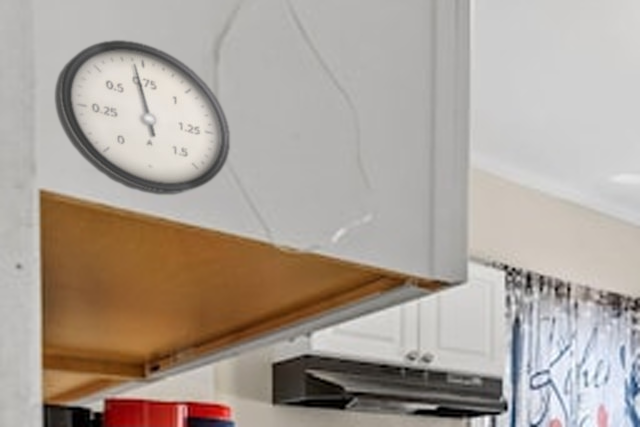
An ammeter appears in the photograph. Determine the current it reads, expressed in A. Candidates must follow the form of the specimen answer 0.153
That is 0.7
